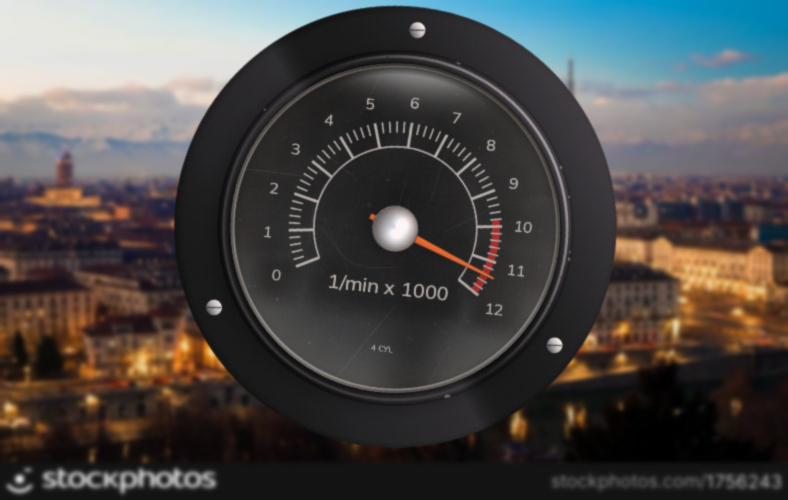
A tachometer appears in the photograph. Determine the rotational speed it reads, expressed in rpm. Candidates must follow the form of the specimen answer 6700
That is 11400
